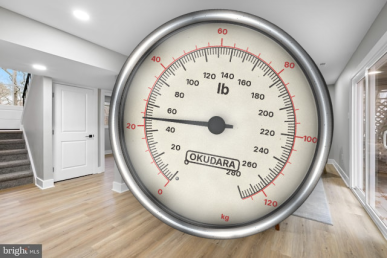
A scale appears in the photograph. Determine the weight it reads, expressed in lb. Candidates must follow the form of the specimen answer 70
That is 50
